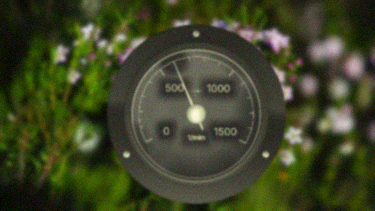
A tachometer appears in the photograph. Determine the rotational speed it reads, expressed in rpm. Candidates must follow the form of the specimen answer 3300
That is 600
